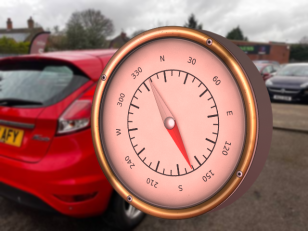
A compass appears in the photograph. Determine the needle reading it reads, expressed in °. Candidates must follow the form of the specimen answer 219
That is 160
